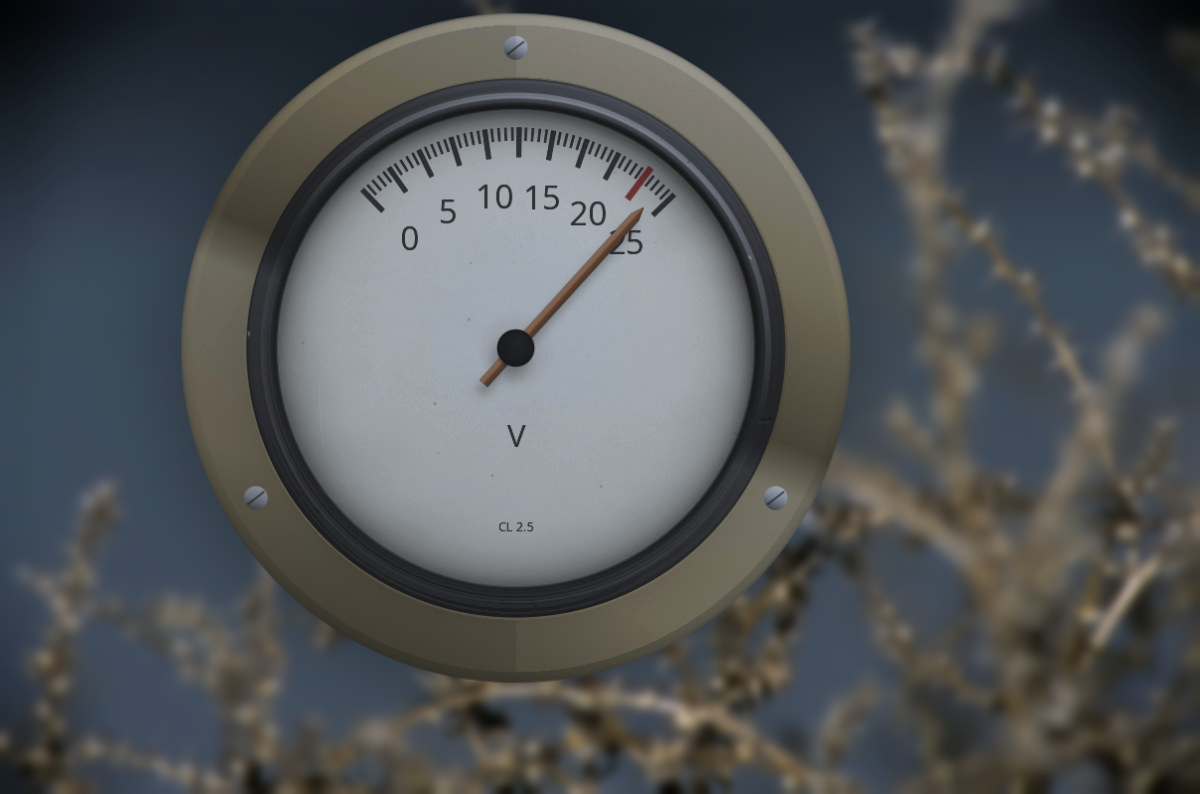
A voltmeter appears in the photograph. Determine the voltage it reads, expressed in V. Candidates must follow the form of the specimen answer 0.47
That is 24
